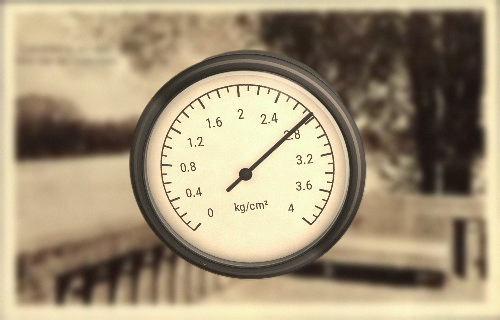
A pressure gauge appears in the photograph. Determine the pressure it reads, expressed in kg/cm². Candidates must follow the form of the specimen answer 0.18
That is 2.75
